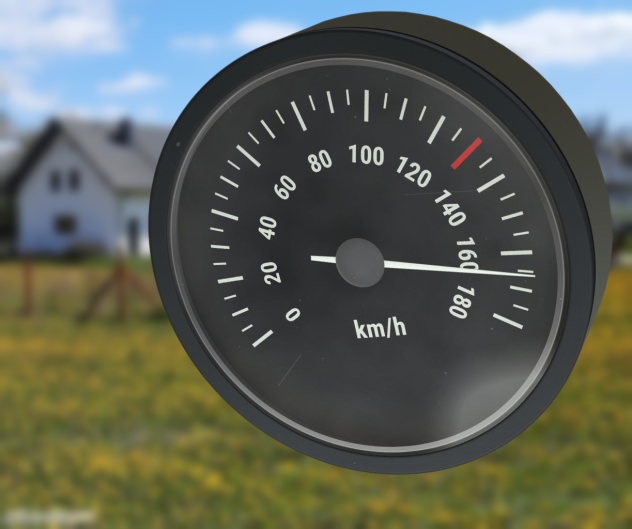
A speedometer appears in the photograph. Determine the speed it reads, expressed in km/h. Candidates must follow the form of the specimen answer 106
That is 165
